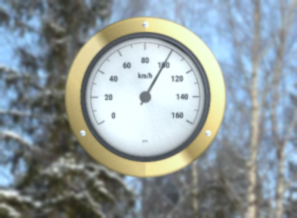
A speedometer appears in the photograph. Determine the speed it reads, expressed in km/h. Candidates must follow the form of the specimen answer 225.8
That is 100
